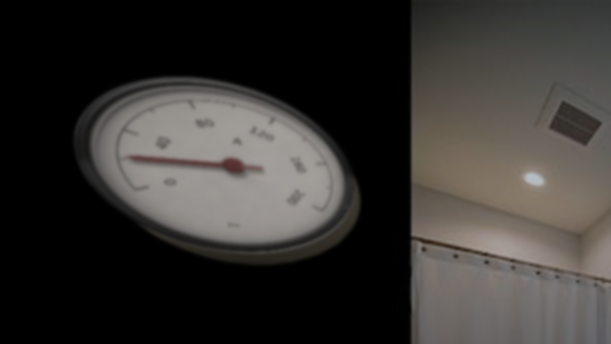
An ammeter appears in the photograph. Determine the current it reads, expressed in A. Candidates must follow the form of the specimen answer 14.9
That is 20
